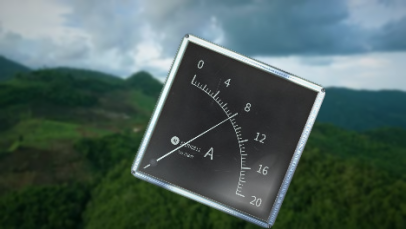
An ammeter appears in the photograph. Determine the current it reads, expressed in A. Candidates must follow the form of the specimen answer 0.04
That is 8
